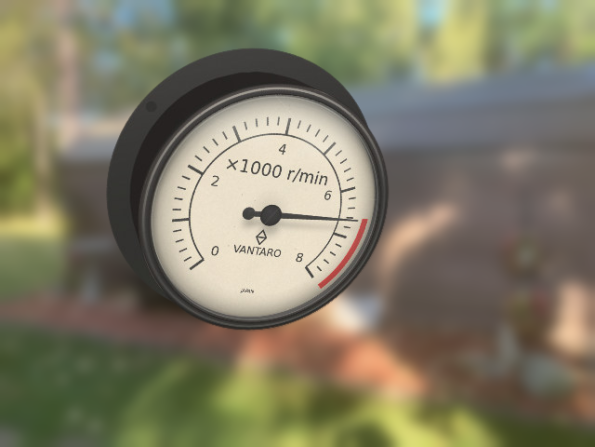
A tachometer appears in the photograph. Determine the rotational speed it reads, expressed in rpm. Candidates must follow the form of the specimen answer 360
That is 6600
